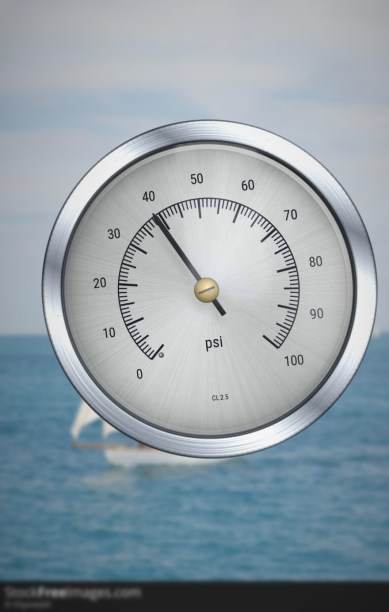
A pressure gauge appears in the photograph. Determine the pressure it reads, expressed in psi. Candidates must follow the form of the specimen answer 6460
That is 39
